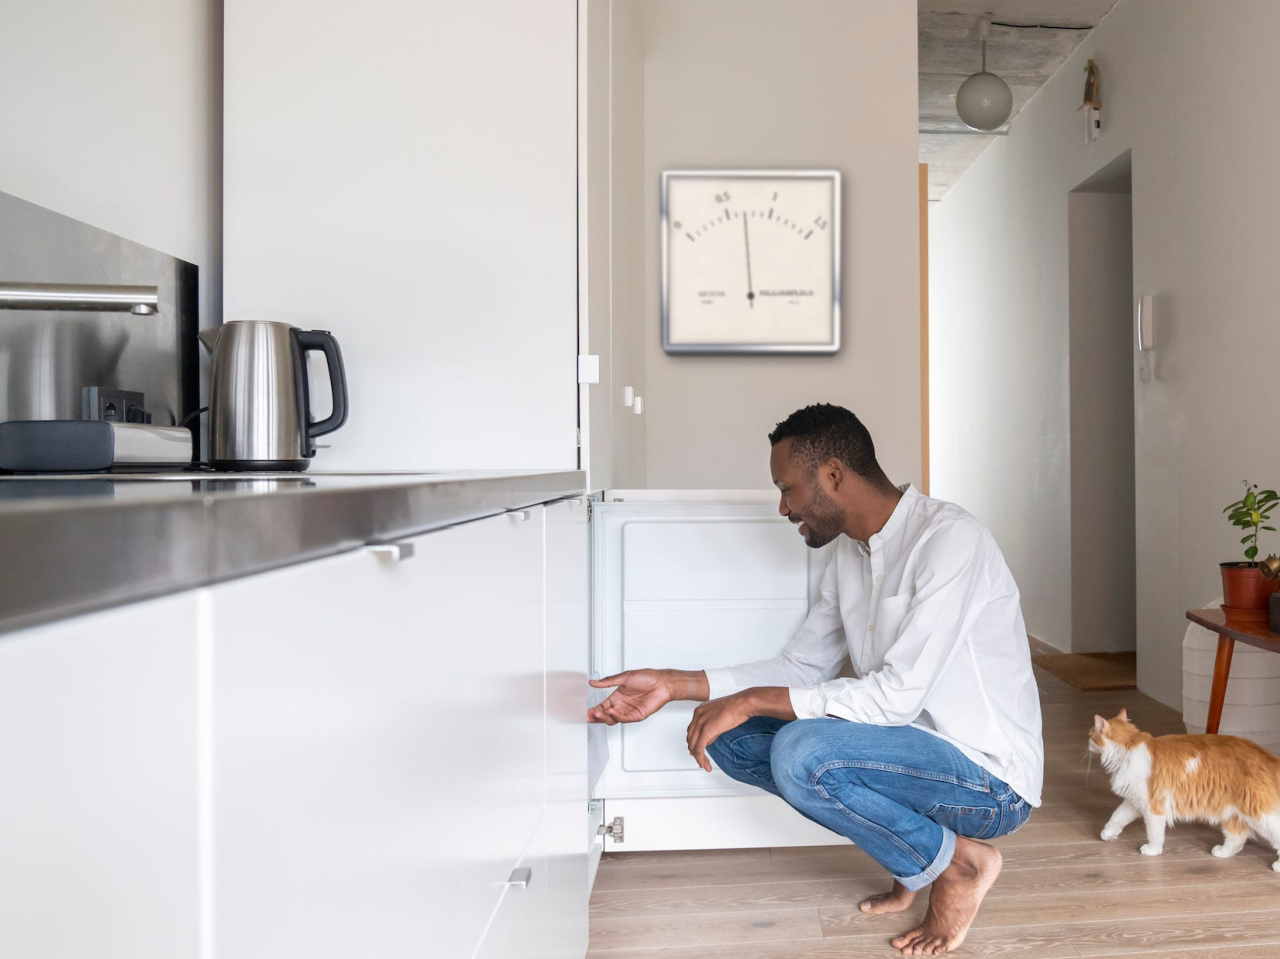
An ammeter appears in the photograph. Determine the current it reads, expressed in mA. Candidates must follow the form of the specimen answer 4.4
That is 0.7
